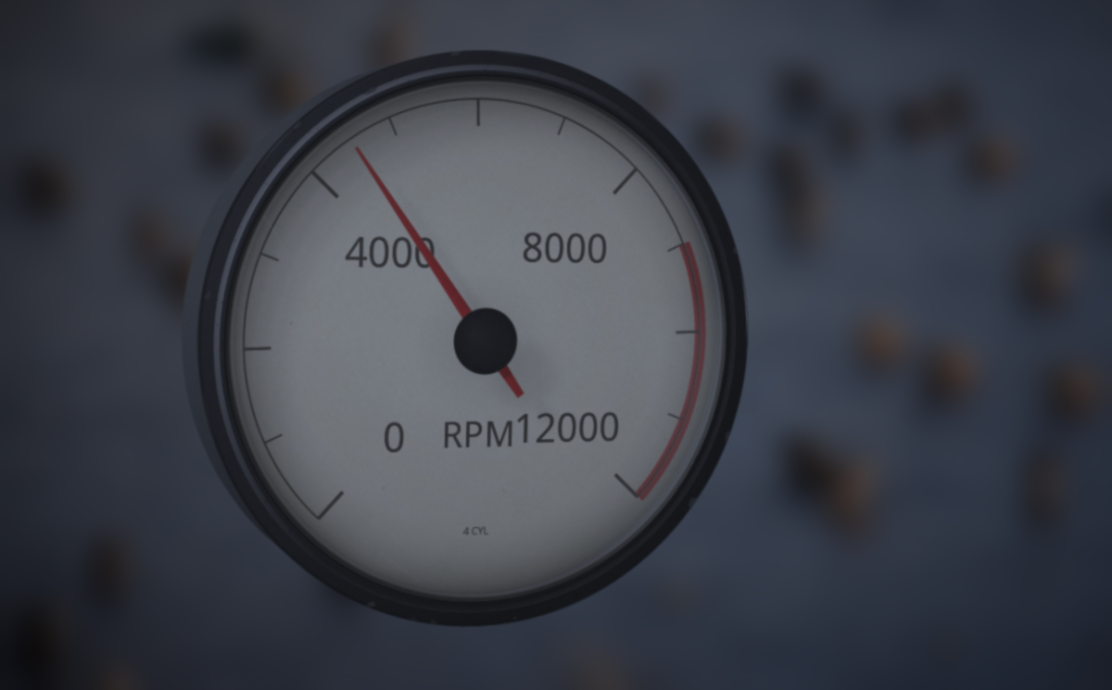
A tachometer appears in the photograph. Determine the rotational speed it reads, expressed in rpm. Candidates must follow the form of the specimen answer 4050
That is 4500
